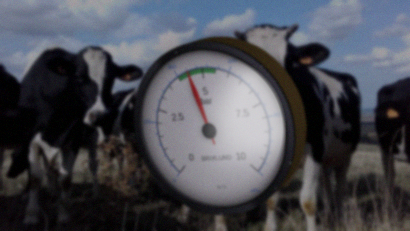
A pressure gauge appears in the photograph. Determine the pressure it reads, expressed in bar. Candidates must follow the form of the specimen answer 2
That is 4.5
